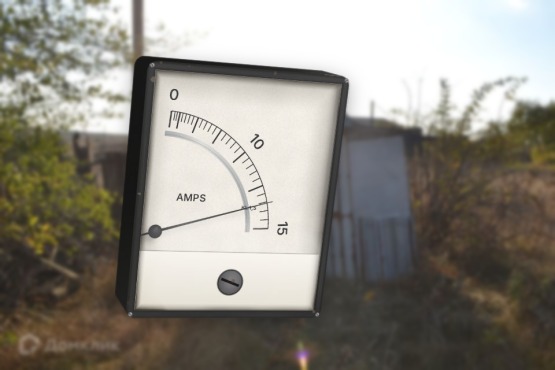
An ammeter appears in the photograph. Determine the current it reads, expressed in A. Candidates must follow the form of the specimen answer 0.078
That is 13.5
